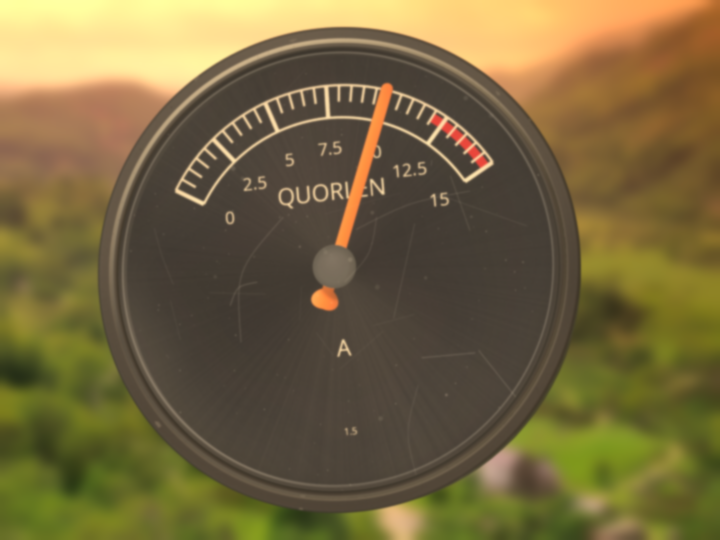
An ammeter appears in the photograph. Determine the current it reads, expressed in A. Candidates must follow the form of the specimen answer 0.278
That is 10
